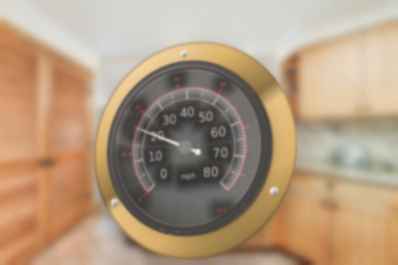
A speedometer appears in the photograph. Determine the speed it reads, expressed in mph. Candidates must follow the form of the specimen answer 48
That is 20
